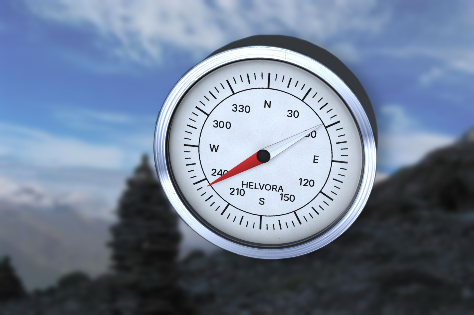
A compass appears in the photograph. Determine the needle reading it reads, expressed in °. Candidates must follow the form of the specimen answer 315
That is 235
